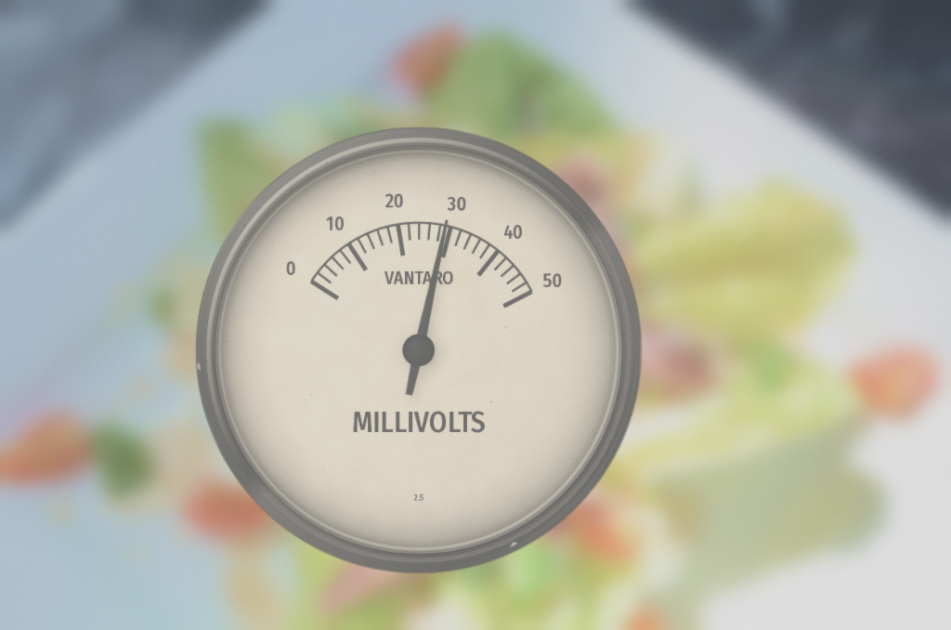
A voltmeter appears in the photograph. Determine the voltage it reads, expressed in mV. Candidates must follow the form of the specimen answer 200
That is 29
